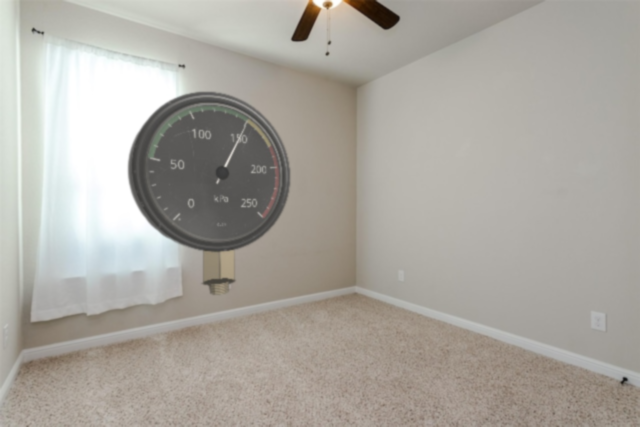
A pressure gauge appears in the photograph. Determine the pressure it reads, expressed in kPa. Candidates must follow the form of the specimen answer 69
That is 150
